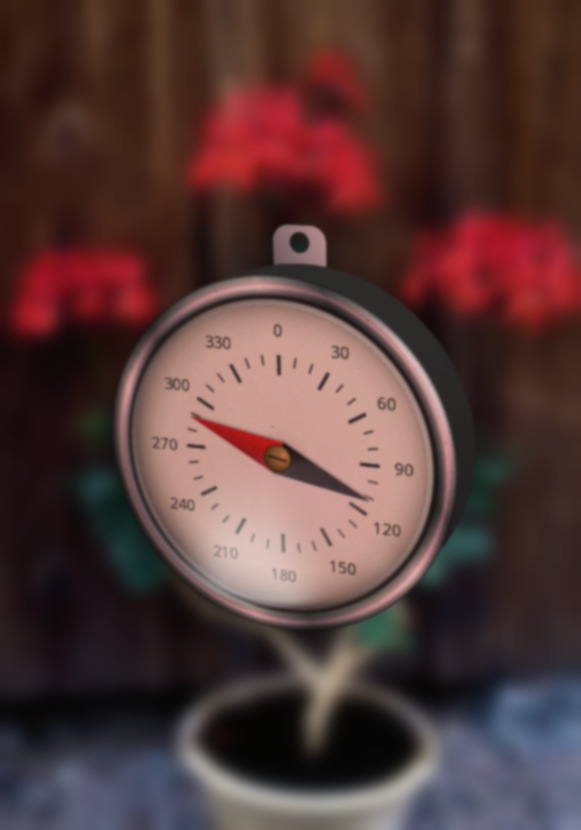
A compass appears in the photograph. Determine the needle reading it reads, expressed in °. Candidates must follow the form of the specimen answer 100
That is 290
